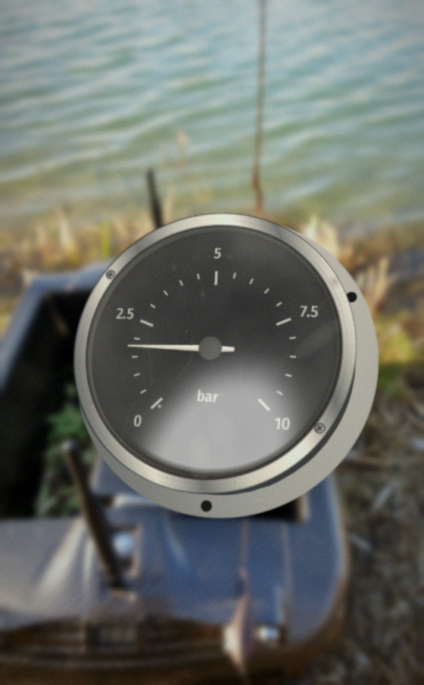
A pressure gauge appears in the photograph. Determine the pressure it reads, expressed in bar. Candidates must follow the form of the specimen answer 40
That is 1.75
